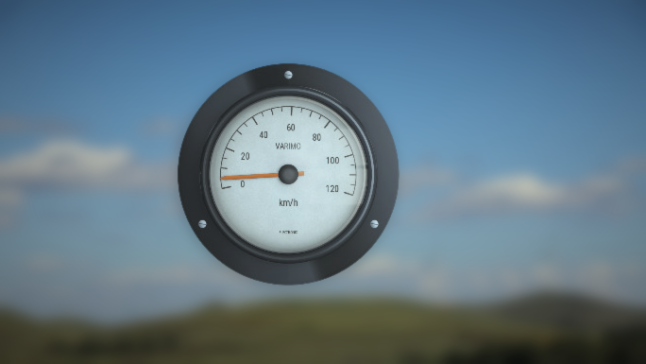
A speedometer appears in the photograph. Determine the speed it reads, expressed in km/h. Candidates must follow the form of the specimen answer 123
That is 5
